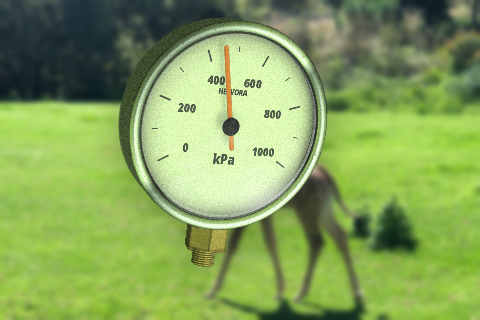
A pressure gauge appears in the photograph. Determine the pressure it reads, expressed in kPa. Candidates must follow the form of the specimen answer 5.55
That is 450
